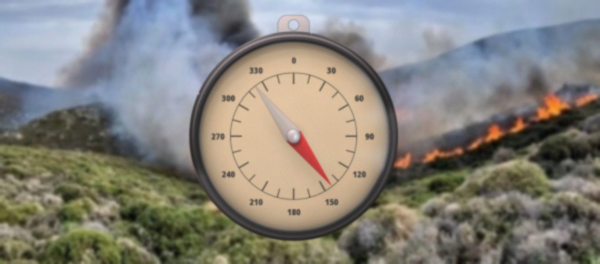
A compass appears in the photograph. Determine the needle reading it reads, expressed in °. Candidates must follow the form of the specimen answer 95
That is 142.5
